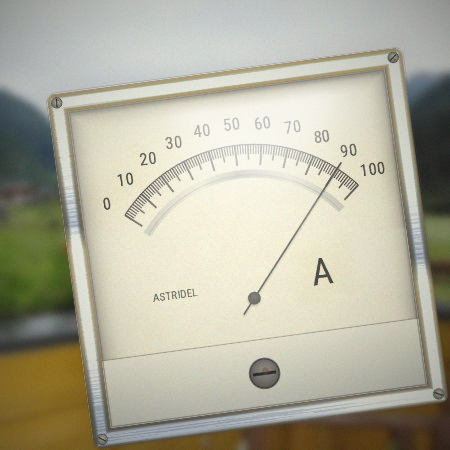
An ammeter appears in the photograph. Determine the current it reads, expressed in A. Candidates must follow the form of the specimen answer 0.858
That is 90
